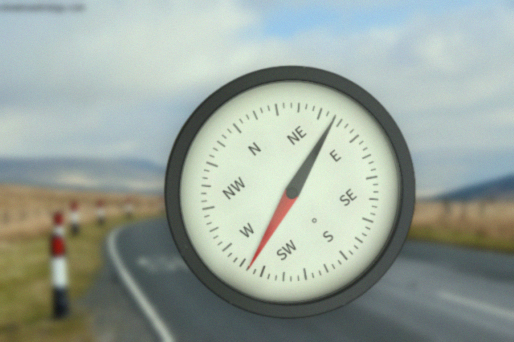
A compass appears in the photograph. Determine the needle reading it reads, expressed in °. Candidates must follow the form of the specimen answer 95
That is 250
